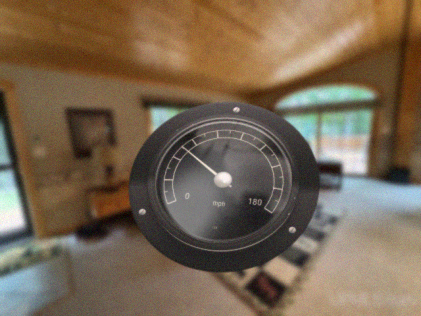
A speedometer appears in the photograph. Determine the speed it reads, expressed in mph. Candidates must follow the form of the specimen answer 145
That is 50
